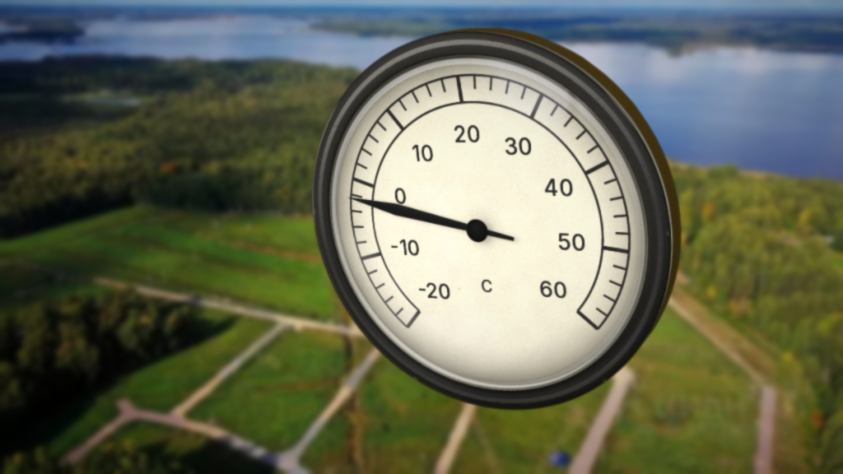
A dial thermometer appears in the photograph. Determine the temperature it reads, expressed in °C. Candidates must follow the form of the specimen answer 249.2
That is -2
